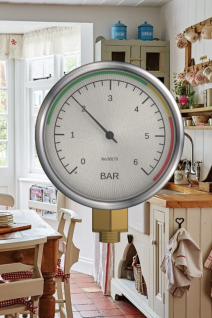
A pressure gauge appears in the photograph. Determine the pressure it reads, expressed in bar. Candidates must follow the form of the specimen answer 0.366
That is 2
